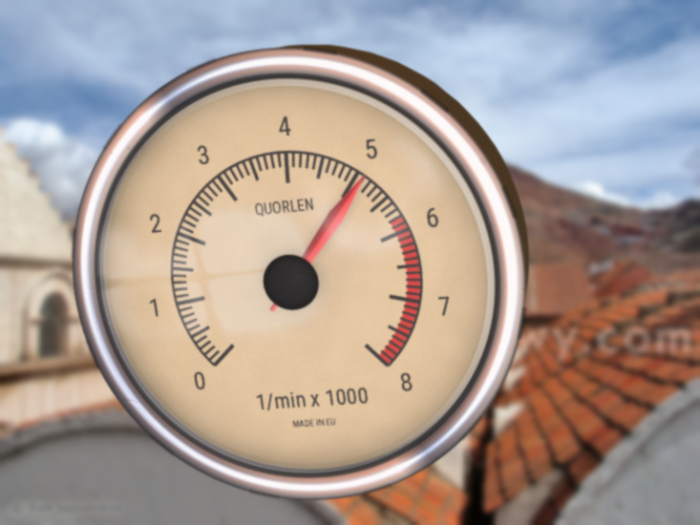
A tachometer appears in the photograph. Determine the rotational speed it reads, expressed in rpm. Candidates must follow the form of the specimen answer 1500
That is 5100
